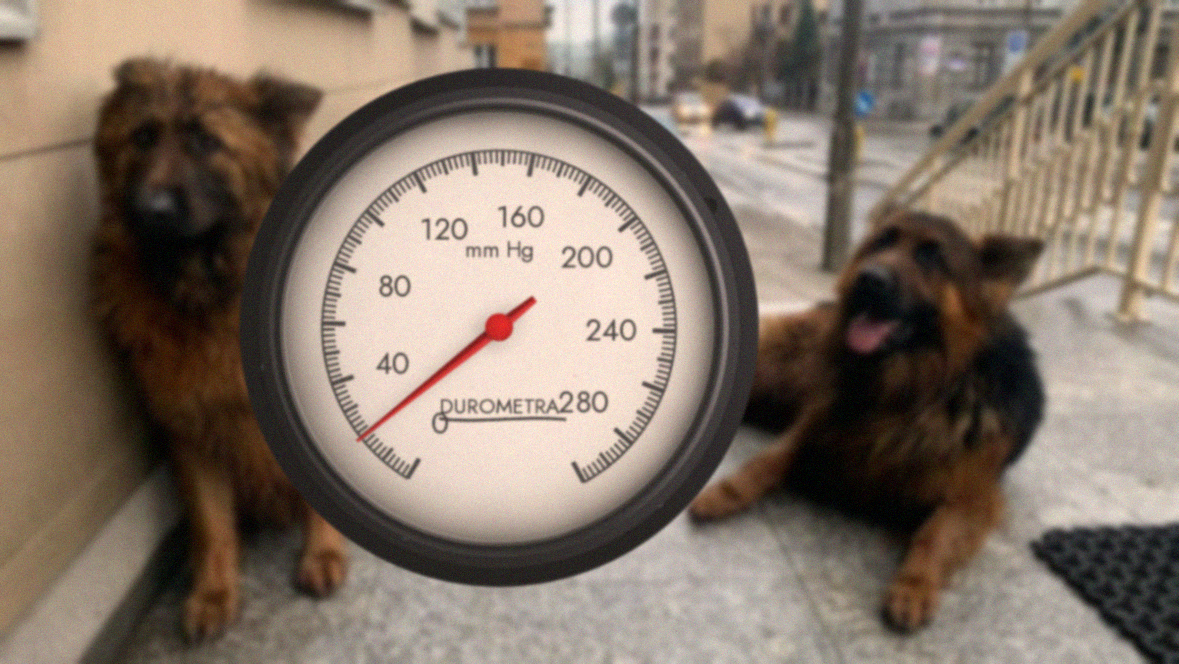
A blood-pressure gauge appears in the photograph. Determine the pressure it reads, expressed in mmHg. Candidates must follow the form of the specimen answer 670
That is 20
